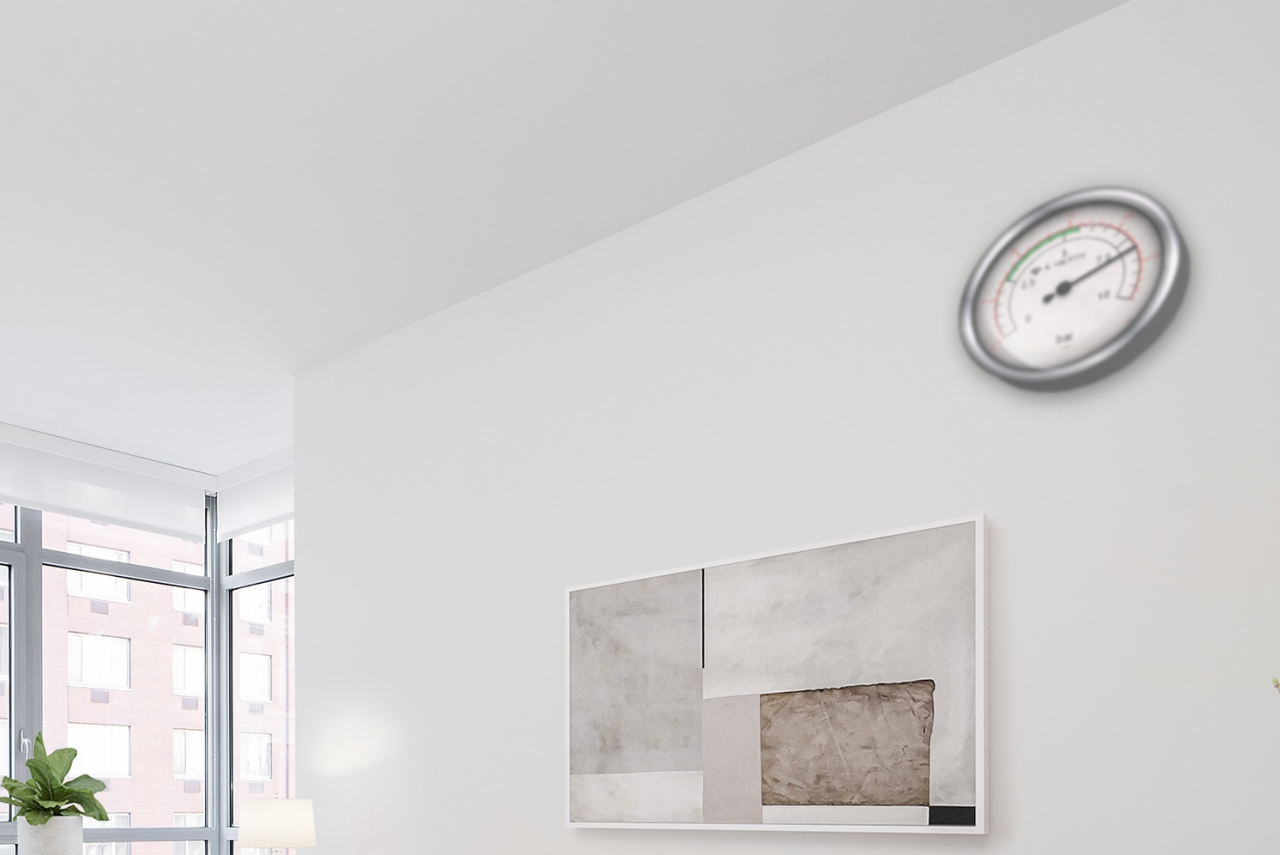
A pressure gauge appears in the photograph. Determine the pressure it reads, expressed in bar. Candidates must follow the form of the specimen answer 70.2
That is 8
